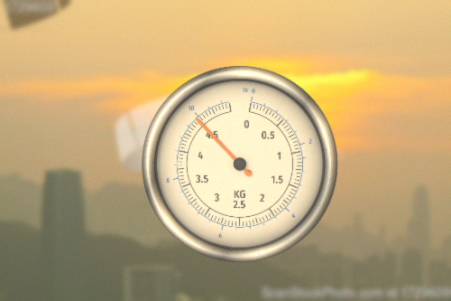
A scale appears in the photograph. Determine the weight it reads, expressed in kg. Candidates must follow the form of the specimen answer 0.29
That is 4.5
